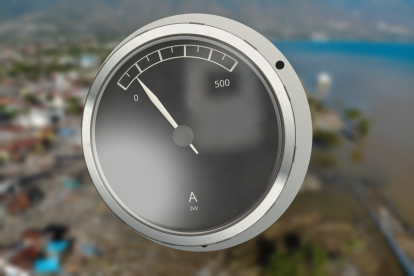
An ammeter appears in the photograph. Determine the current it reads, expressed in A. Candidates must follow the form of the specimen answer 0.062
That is 75
